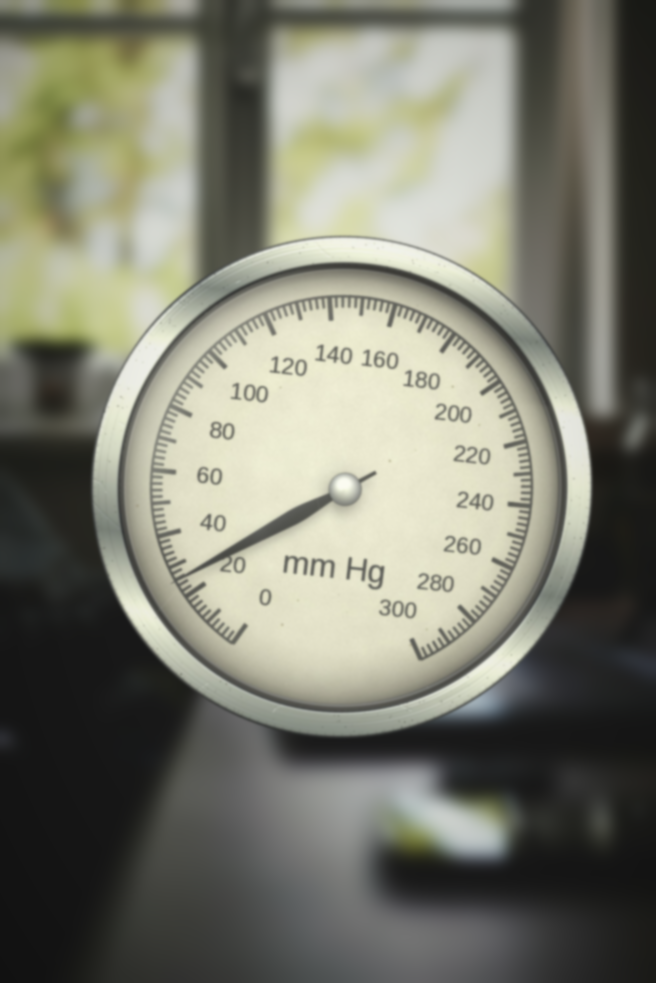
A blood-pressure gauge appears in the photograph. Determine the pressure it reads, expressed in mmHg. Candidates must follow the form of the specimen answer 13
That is 26
